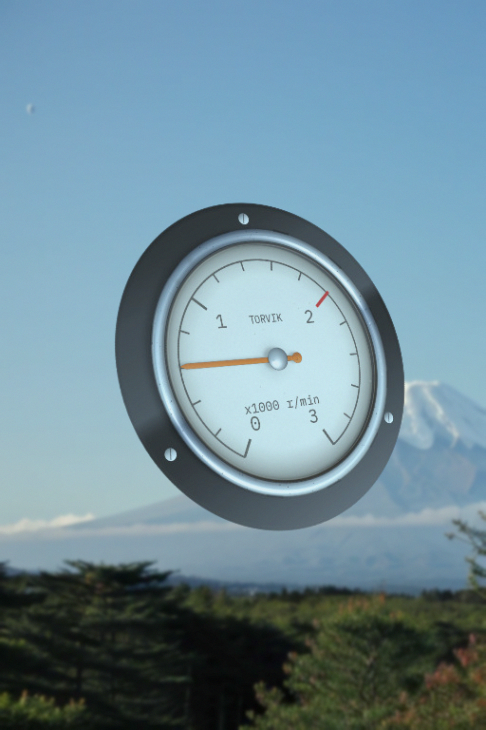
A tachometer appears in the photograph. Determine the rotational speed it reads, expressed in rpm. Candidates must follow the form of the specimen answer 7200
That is 600
